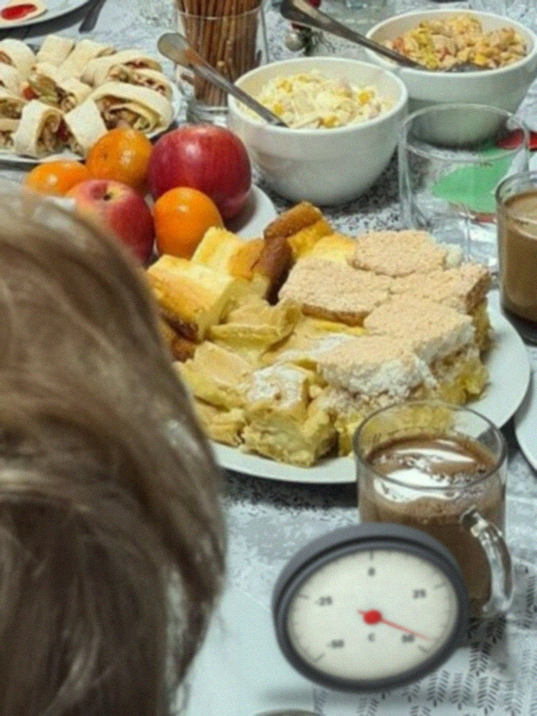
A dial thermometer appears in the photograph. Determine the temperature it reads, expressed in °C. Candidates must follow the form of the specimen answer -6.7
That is 45
